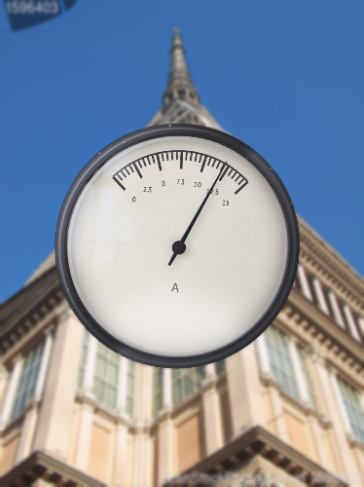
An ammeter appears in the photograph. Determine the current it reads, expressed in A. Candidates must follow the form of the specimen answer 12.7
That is 12
